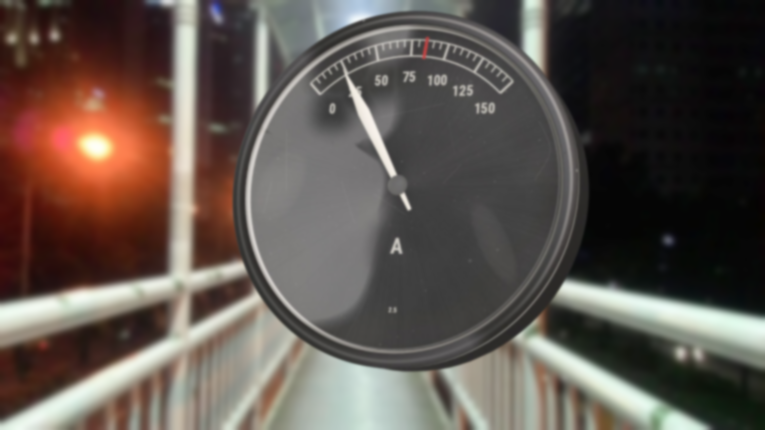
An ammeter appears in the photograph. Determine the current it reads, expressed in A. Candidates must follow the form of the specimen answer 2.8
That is 25
